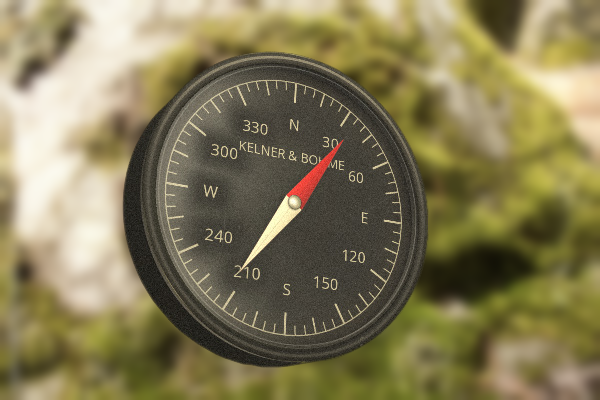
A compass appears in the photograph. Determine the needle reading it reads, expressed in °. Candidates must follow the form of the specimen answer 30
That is 35
